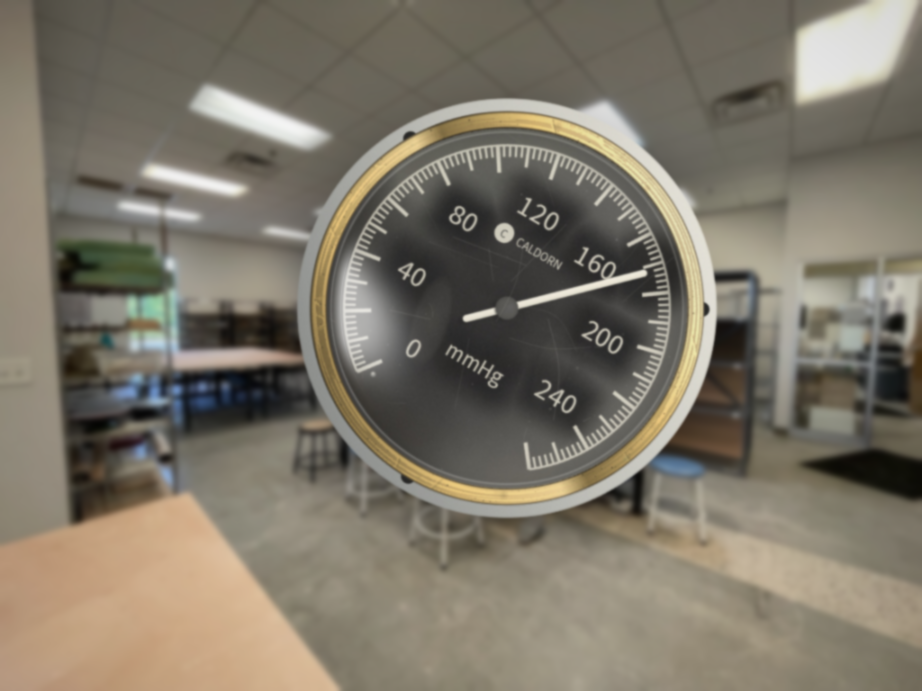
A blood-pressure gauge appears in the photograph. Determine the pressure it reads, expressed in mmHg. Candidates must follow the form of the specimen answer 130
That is 172
